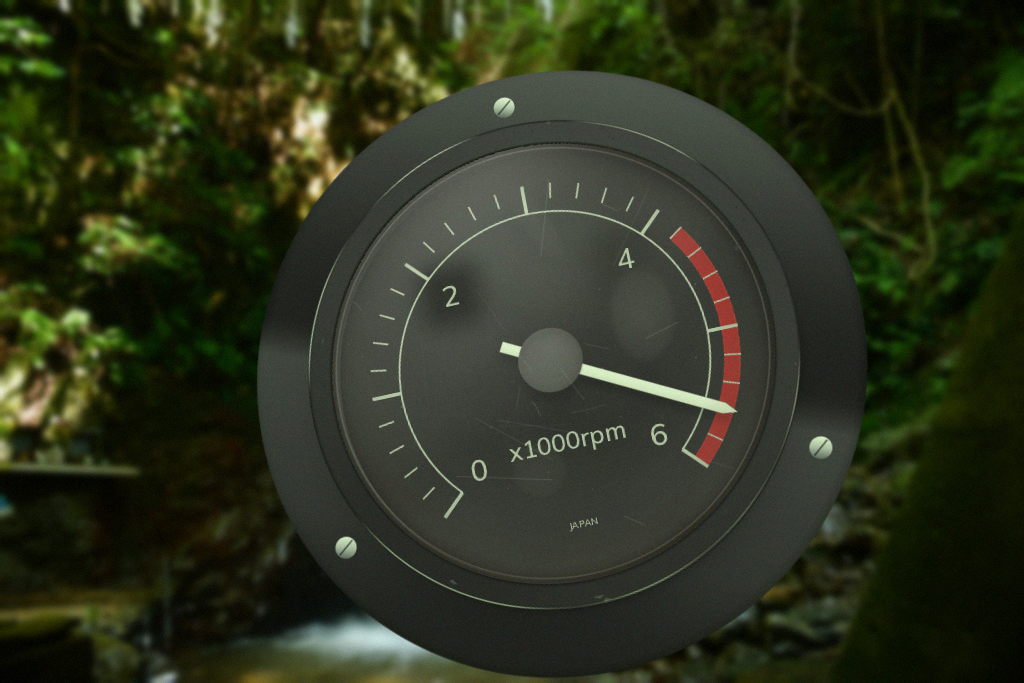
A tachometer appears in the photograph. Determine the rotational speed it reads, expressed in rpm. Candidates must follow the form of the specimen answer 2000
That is 5600
